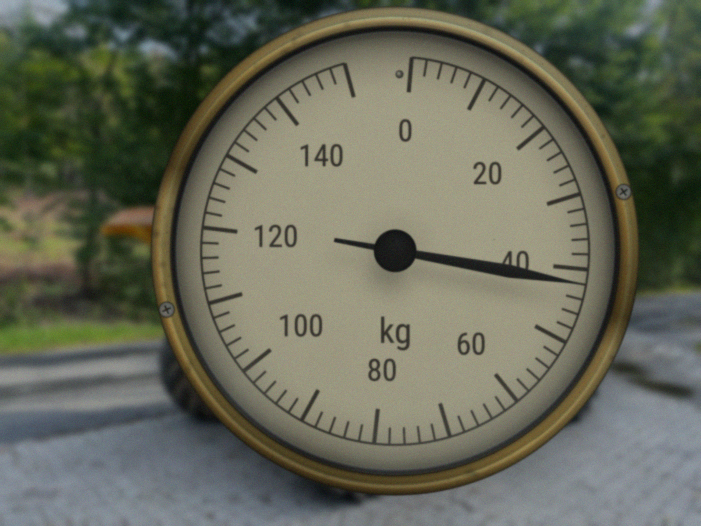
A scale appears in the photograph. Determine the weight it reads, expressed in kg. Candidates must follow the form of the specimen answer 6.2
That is 42
